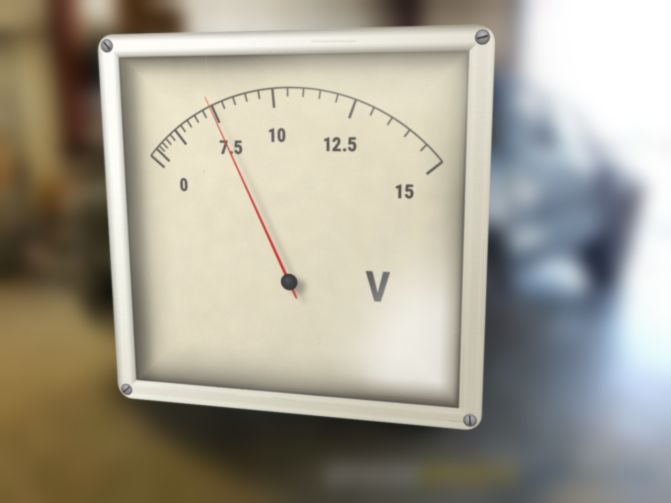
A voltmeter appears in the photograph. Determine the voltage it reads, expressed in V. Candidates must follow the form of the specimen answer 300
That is 7.5
